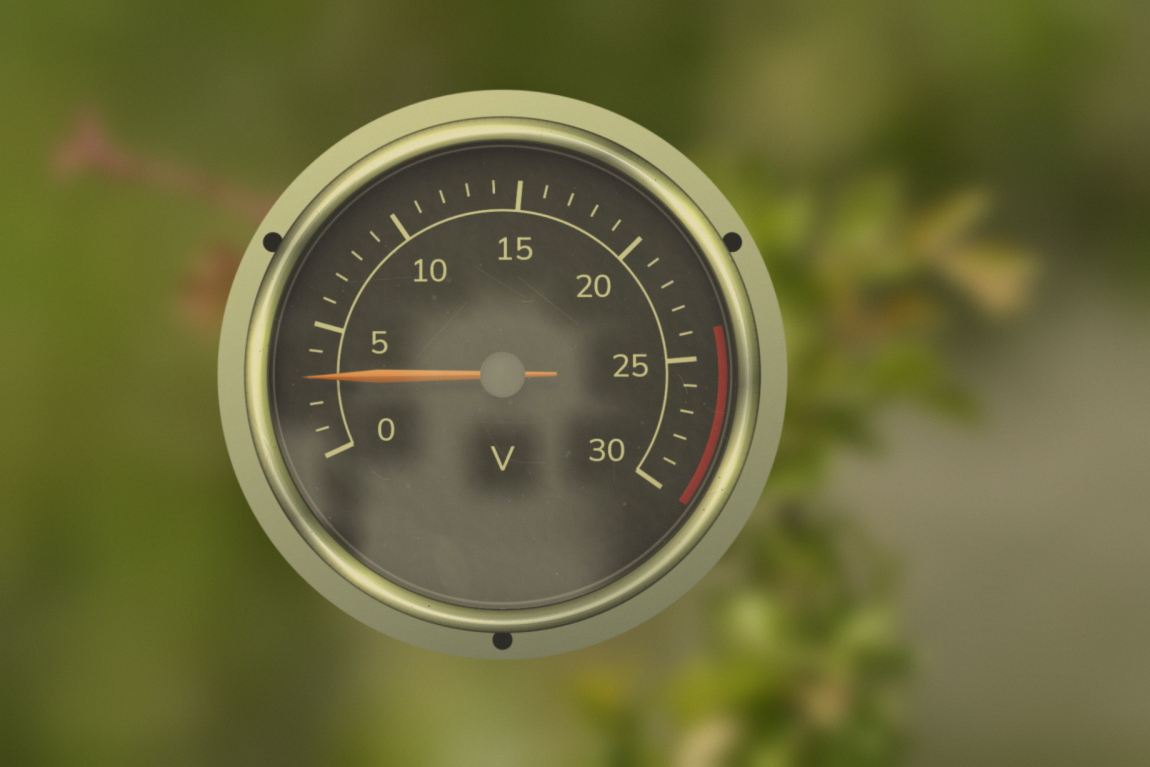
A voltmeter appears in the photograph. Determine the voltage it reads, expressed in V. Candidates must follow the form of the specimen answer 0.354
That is 3
